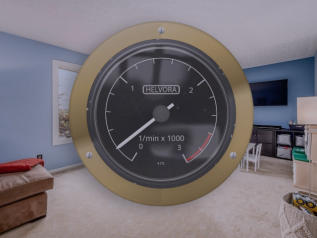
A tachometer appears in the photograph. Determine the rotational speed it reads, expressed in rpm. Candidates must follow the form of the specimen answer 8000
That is 200
